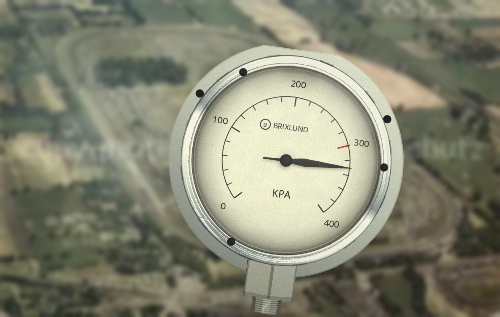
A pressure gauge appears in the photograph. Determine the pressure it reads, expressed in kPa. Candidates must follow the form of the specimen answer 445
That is 330
